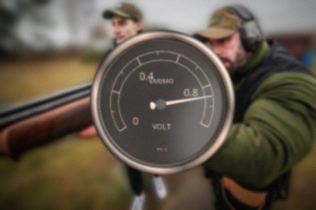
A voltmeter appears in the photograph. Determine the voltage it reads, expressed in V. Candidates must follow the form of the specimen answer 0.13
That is 0.85
